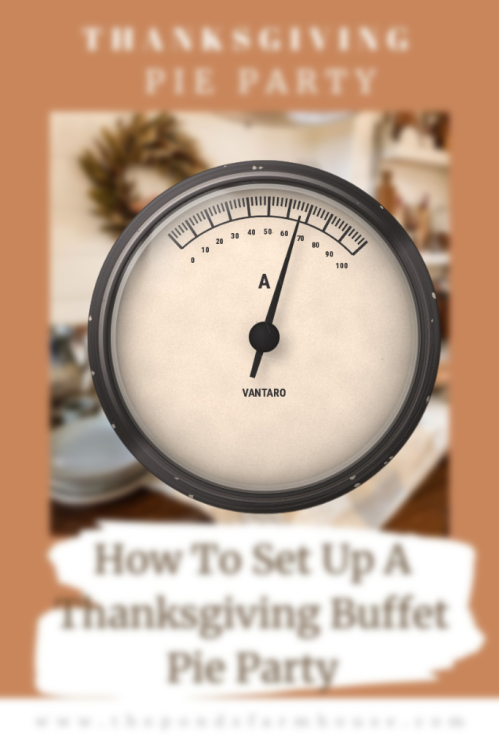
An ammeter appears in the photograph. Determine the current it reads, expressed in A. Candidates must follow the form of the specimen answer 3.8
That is 66
